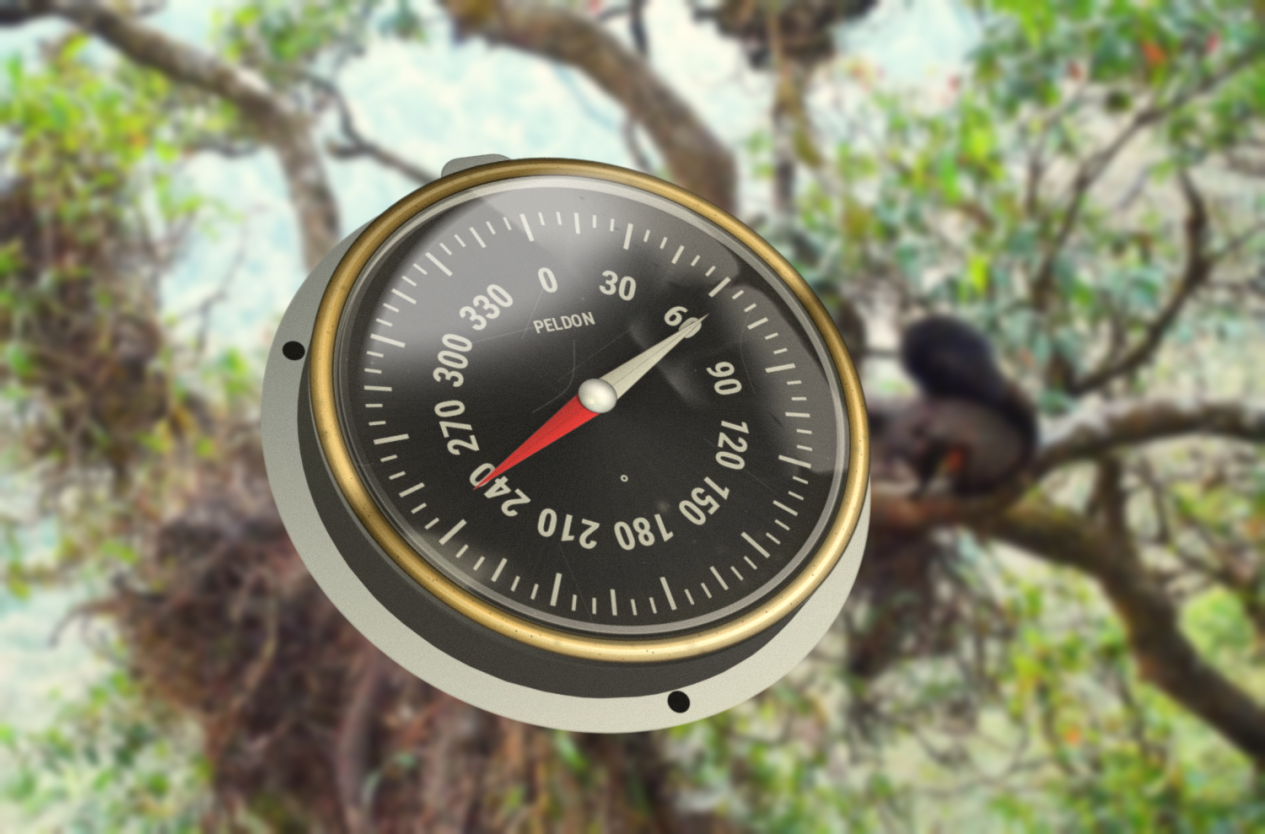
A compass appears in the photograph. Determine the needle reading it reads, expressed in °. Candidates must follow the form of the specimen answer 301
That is 245
